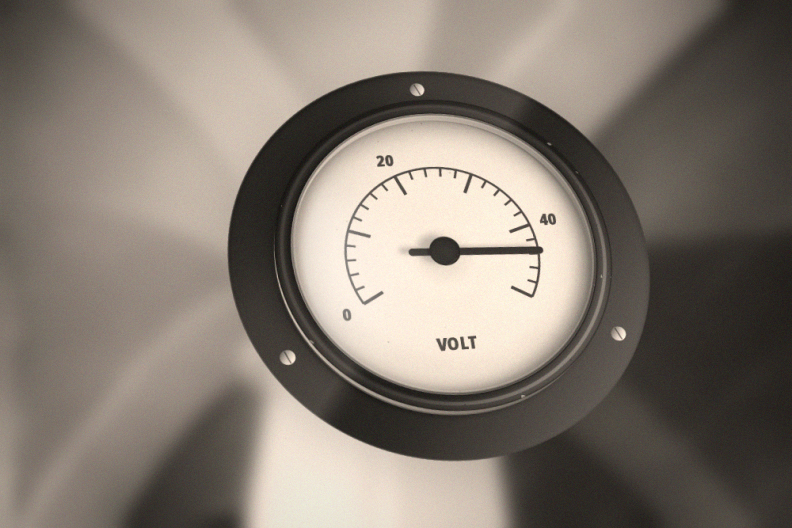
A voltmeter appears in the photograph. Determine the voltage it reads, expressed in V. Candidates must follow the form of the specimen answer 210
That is 44
